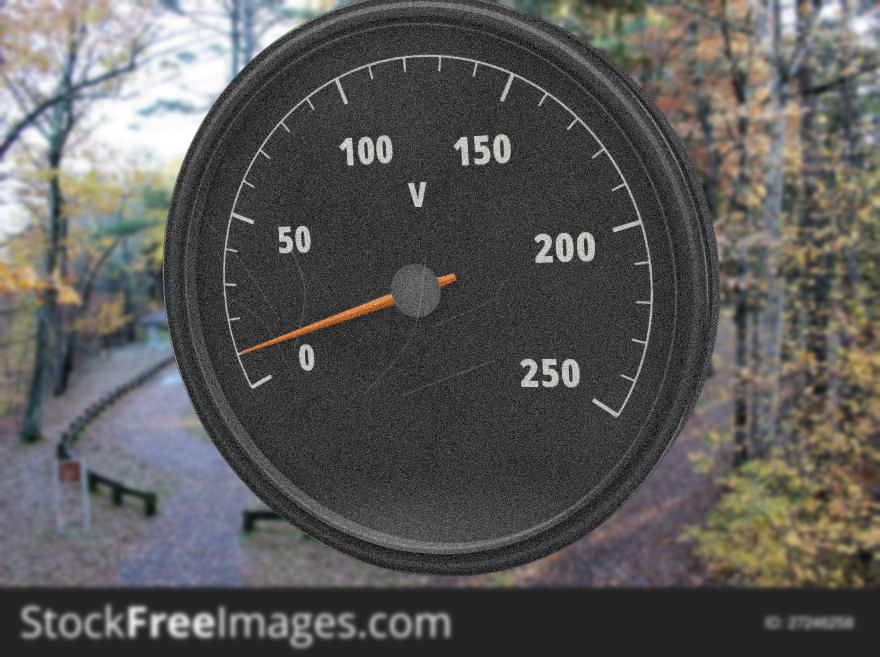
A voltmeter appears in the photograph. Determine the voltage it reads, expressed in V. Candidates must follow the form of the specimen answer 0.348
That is 10
